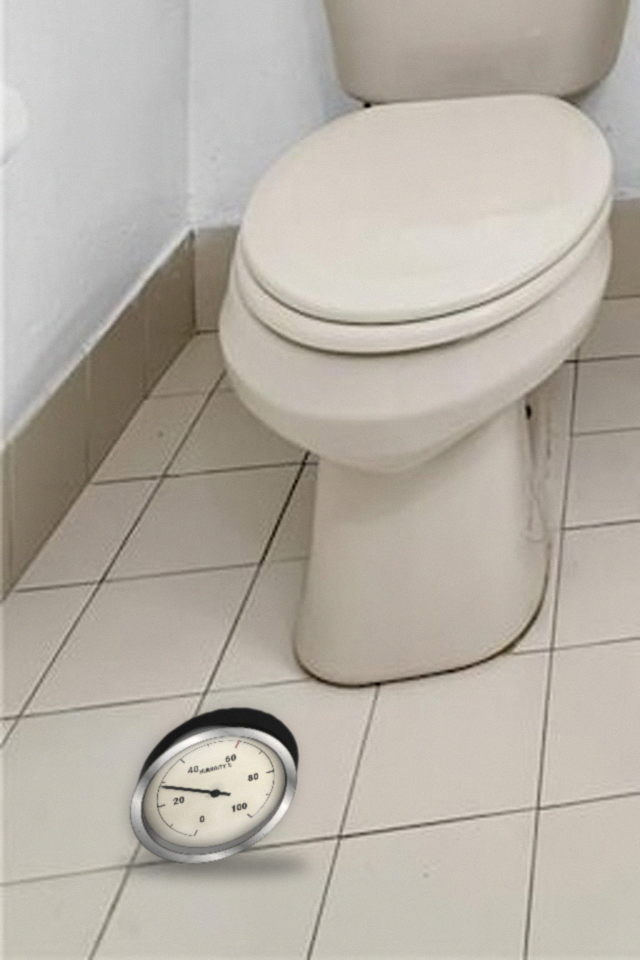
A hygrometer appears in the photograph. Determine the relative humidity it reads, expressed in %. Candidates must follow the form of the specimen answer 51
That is 30
